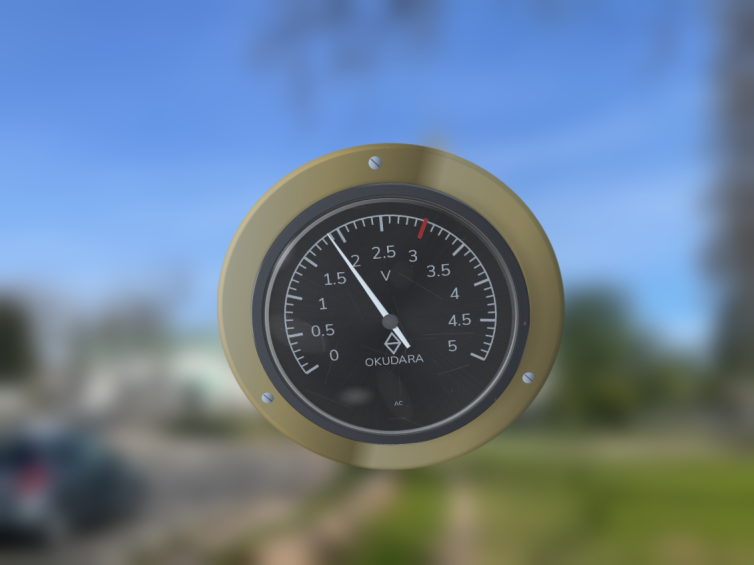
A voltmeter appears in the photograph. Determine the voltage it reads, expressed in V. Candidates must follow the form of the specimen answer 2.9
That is 1.9
